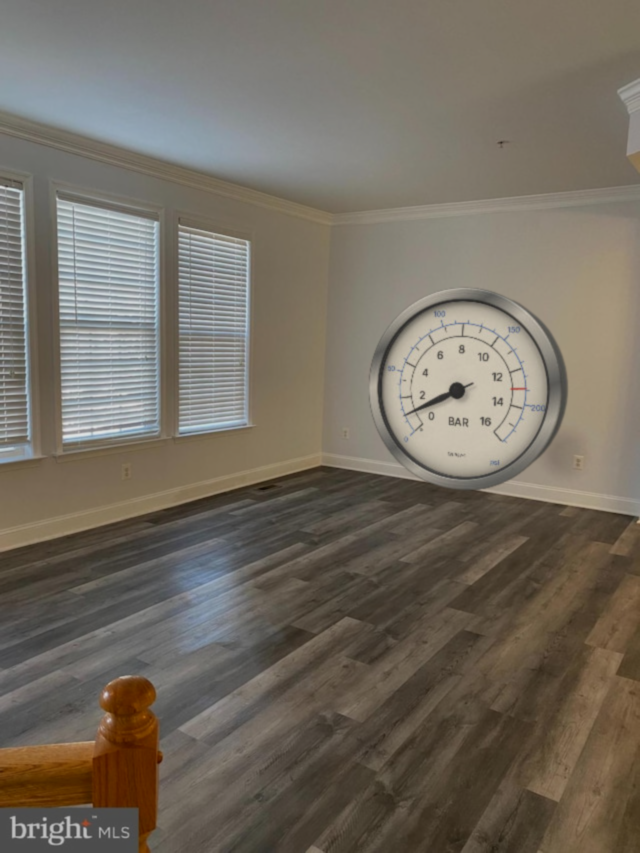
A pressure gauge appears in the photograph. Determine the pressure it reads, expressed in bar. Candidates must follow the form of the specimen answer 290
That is 1
